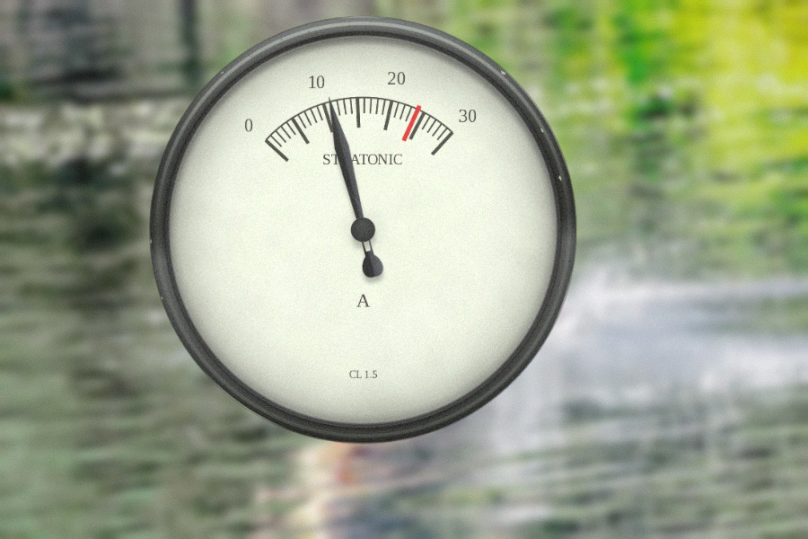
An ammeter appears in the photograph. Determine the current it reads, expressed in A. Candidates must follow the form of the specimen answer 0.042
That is 11
